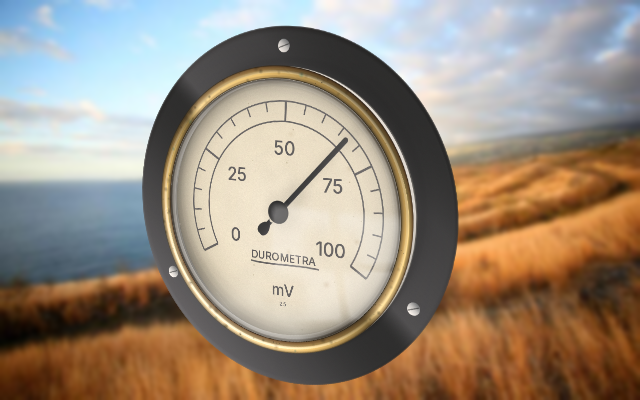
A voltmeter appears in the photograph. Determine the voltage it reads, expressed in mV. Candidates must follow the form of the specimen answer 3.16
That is 67.5
